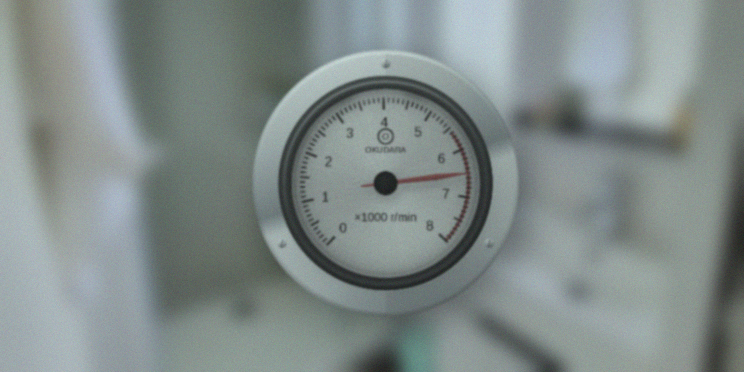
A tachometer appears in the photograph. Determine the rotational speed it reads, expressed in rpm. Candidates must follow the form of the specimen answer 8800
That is 6500
